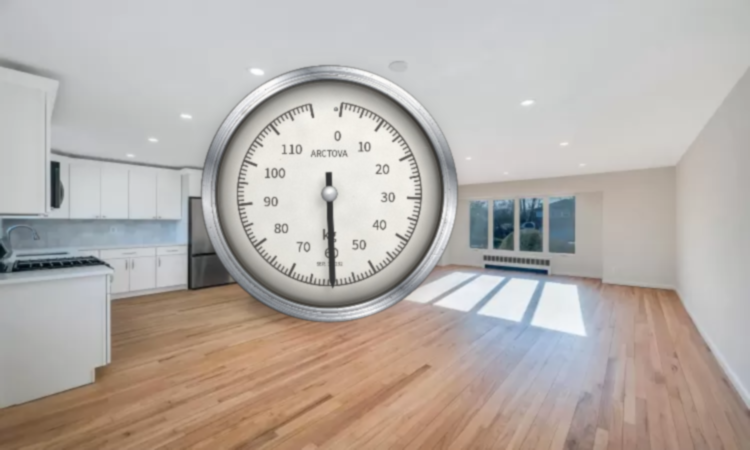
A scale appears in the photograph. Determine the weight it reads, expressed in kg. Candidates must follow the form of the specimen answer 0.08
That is 60
